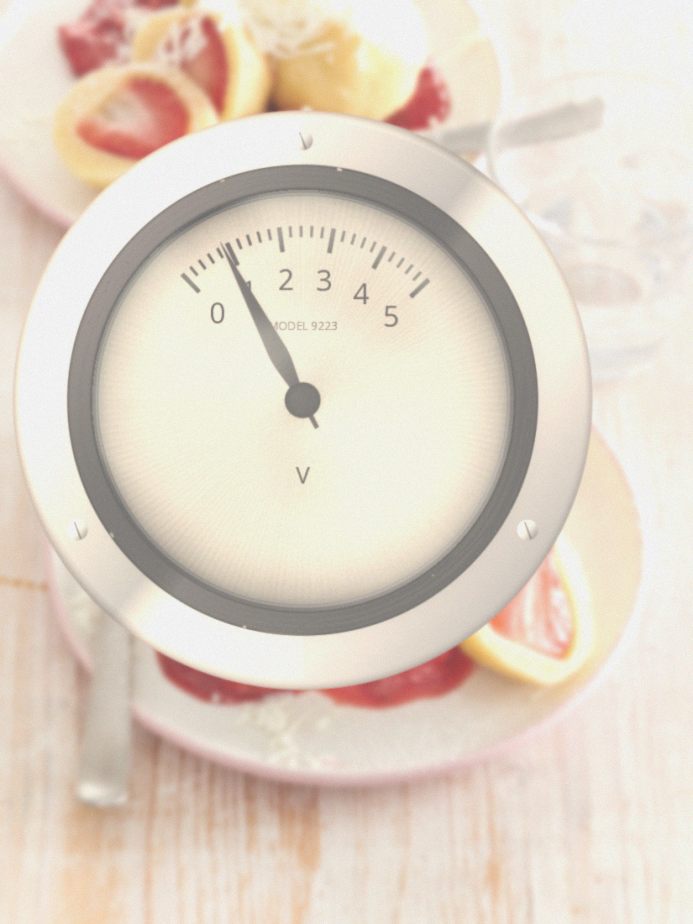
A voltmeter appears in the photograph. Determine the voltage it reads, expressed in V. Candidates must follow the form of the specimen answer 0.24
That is 0.9
